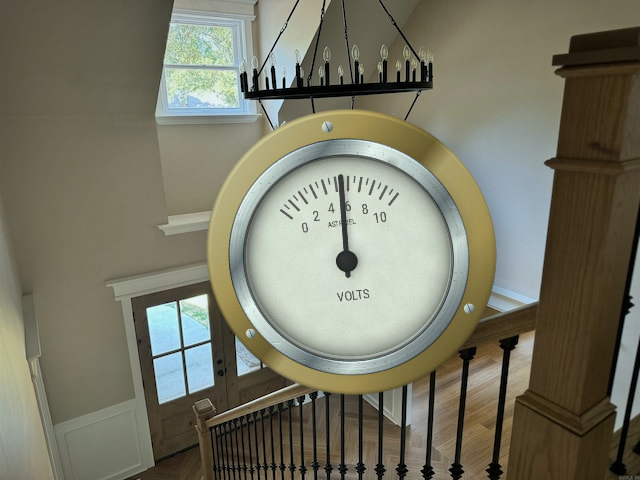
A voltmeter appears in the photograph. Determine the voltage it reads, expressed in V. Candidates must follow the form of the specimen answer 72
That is 5.5
